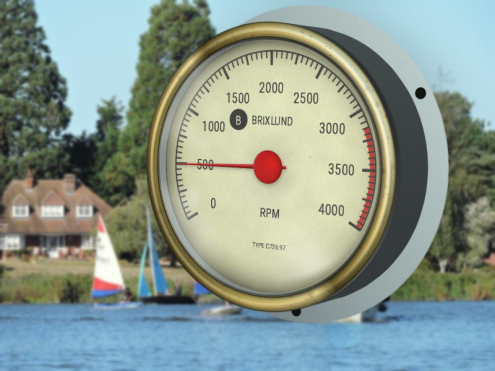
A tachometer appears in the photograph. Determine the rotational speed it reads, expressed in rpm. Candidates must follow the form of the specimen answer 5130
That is 500
